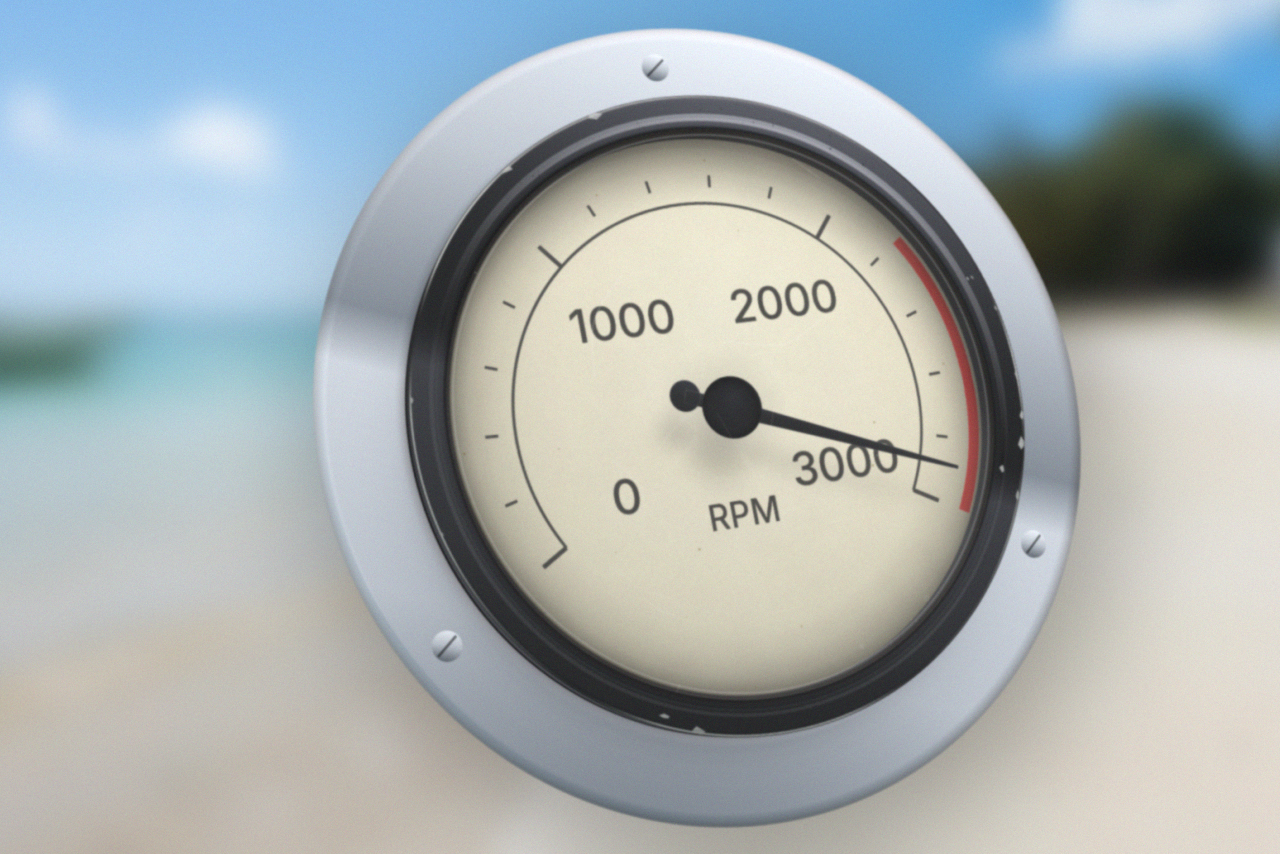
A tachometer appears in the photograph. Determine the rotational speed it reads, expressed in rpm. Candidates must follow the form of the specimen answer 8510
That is 2900
